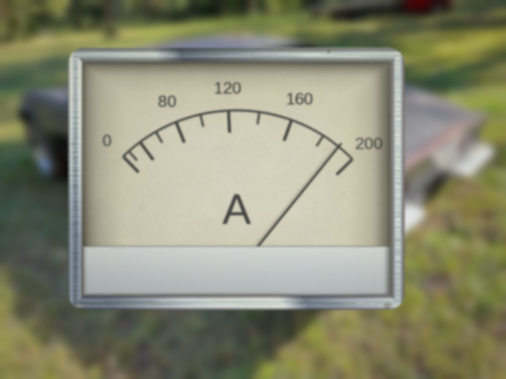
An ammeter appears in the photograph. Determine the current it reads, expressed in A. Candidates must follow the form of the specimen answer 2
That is 190
